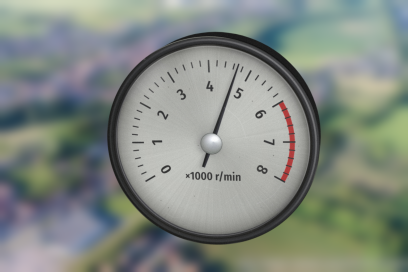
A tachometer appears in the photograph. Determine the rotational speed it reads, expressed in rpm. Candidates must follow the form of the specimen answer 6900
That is 4700
